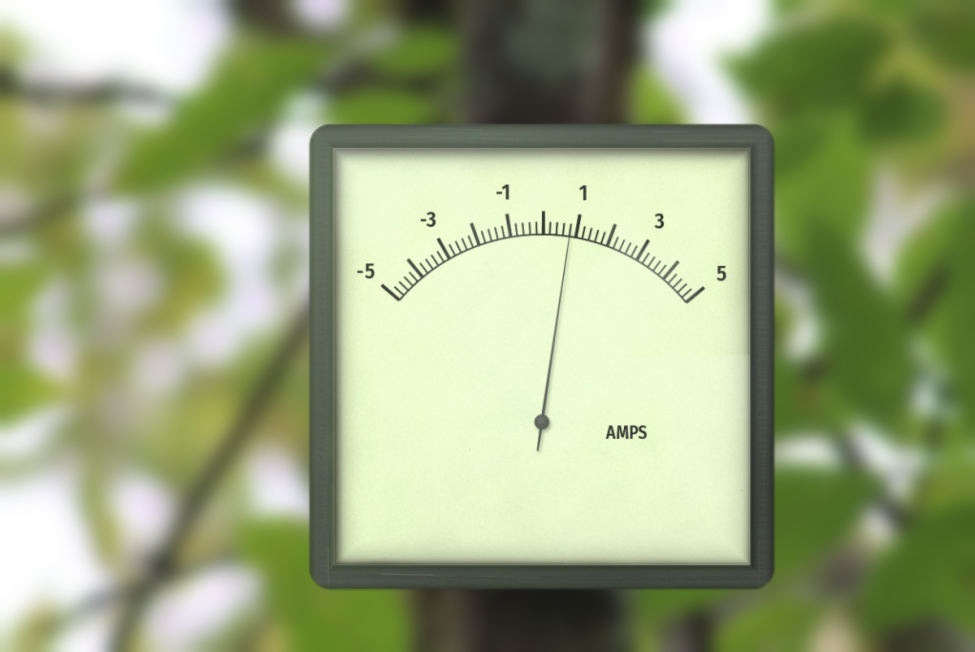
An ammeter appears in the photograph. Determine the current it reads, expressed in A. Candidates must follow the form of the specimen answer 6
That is 0.8
